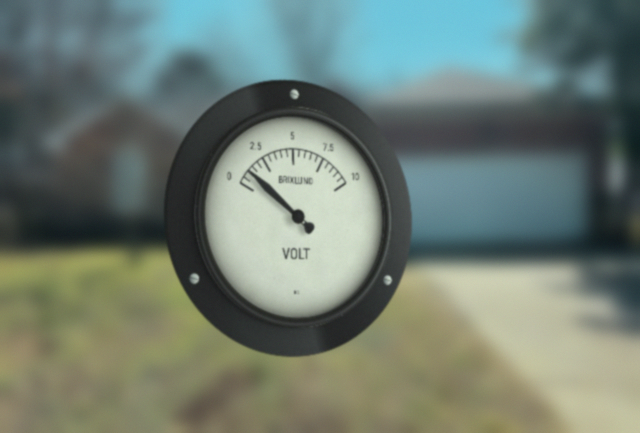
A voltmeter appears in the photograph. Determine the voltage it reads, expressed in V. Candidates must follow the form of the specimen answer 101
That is 1
